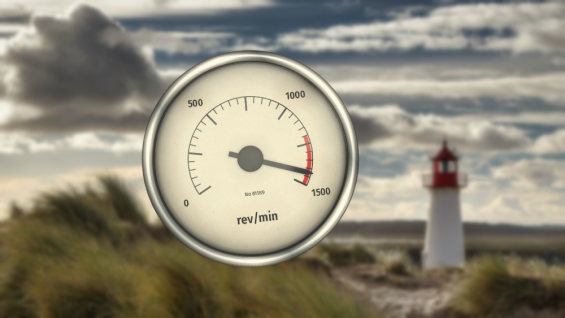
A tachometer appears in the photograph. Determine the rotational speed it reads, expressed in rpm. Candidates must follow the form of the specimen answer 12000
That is 1425
